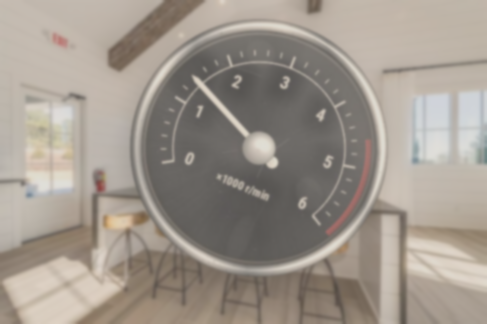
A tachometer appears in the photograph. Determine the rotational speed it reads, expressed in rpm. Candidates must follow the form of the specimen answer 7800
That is 1400
